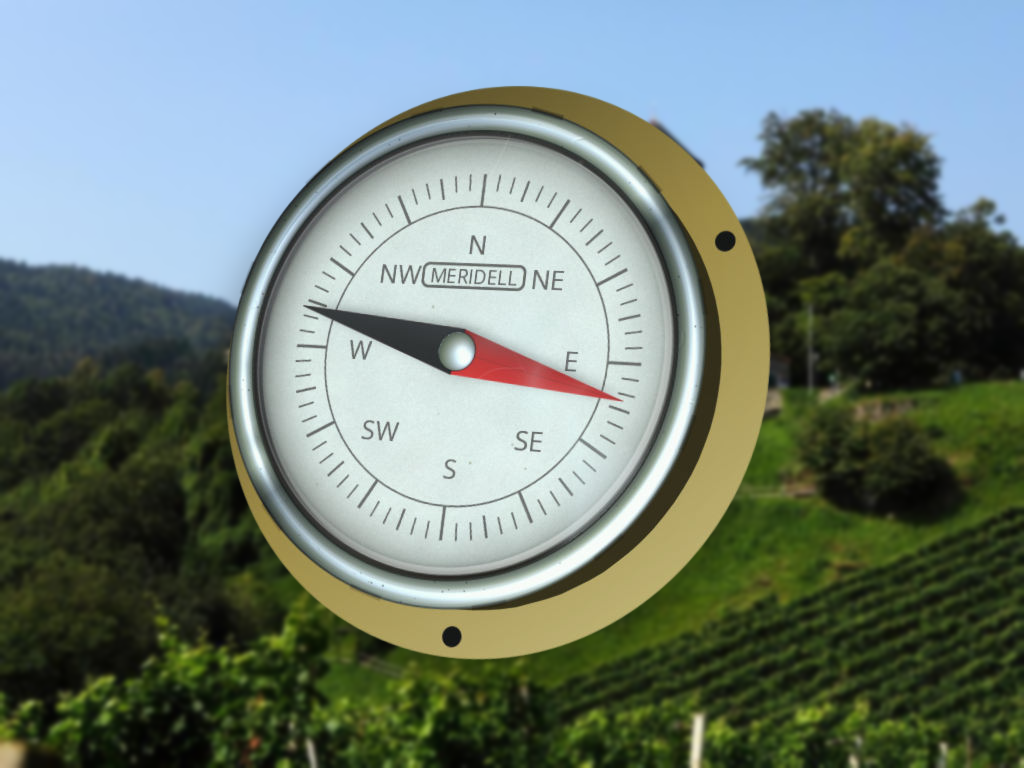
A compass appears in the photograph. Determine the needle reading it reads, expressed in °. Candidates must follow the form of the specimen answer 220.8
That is 102.5
